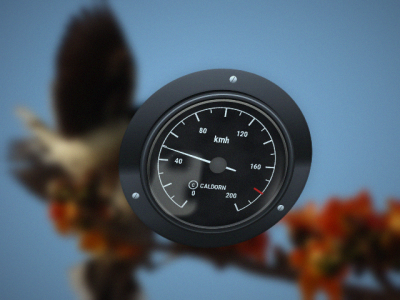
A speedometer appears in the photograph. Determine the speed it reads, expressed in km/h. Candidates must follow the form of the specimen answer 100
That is 50
